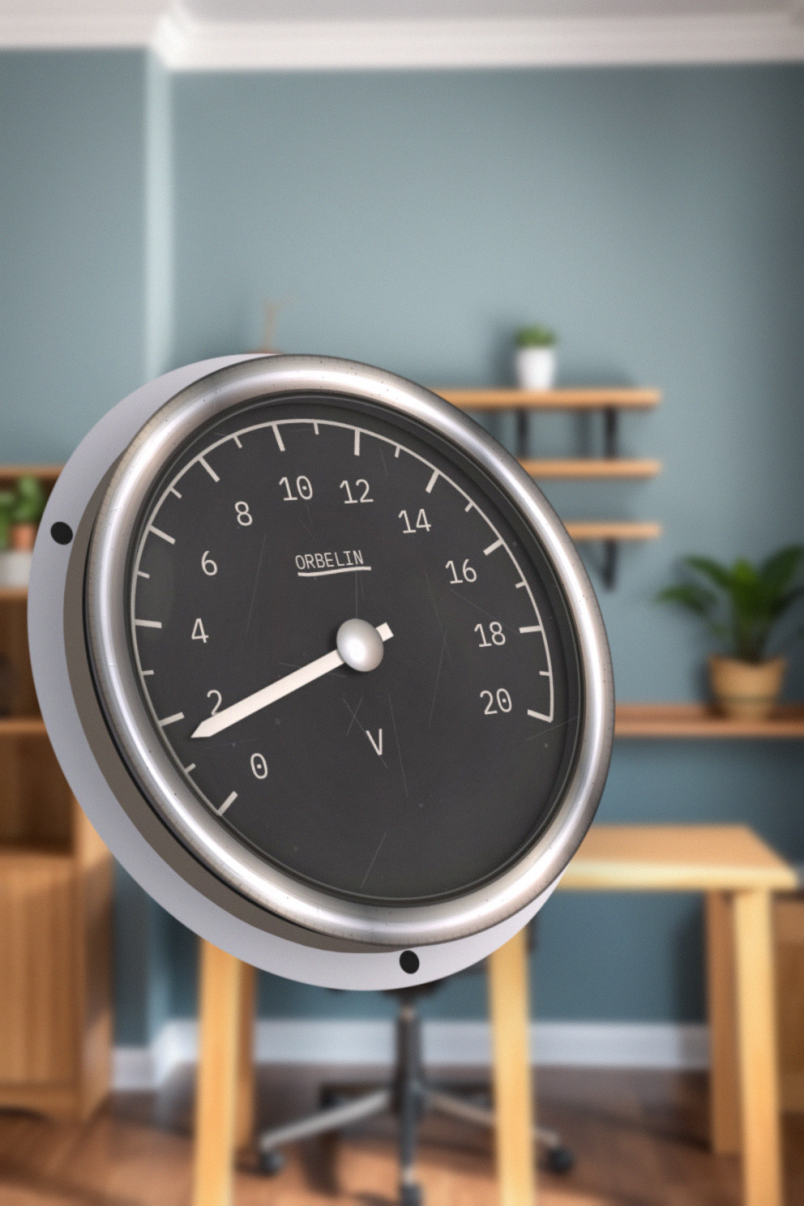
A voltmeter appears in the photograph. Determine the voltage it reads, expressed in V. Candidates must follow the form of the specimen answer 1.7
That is 1.5
